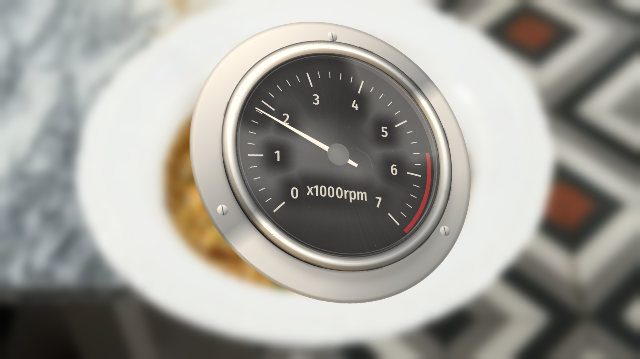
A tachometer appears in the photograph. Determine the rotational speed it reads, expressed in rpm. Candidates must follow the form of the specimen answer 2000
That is 1800
